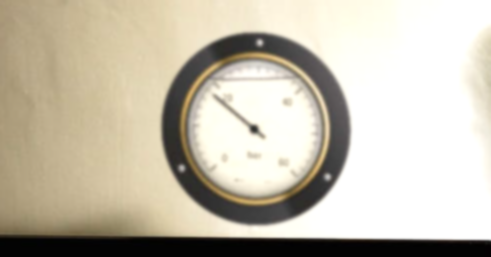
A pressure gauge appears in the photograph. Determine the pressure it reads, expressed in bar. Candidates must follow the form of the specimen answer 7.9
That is 18
